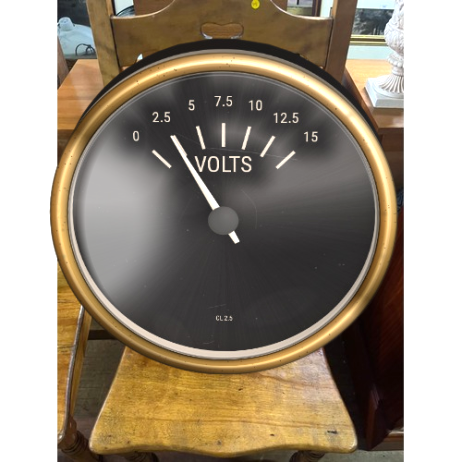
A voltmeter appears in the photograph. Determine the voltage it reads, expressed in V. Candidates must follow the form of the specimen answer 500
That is 2.5
